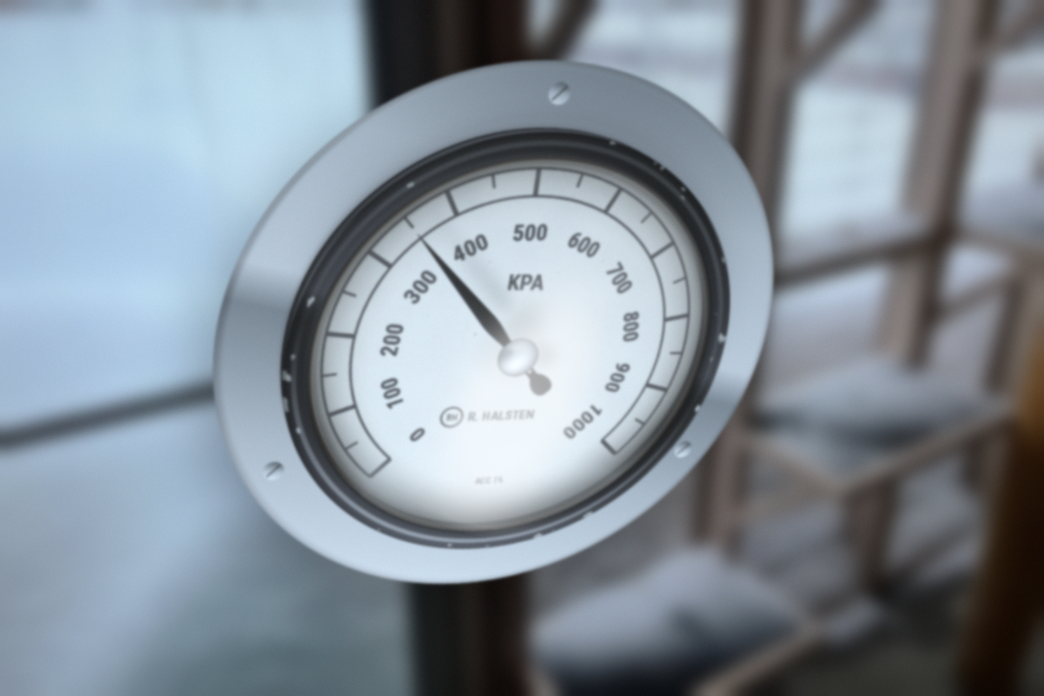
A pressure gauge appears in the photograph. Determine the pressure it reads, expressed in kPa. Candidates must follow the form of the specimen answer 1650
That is 350
